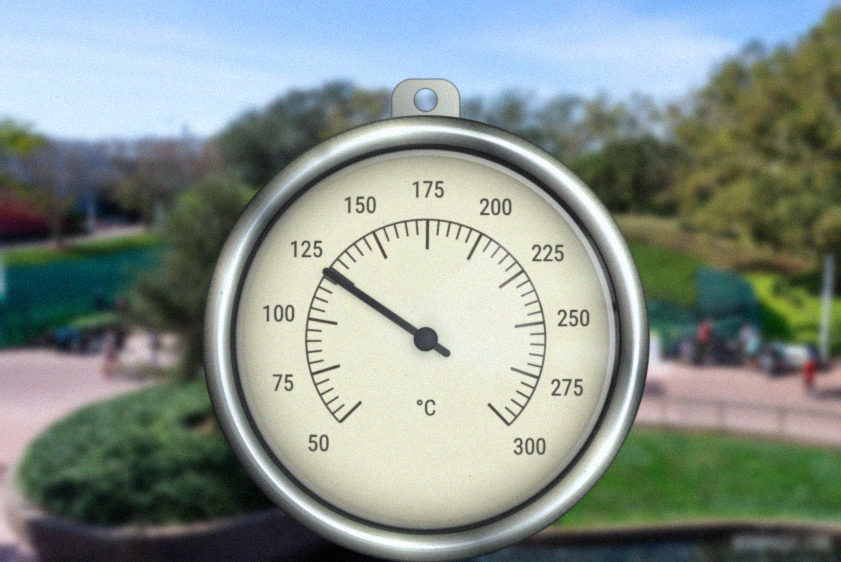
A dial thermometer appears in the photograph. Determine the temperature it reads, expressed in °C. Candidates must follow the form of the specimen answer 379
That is 122.5
